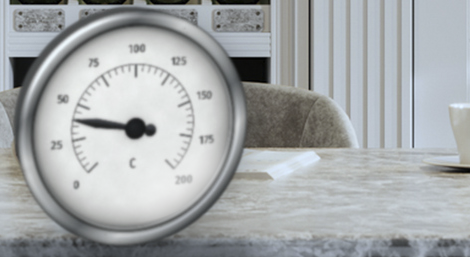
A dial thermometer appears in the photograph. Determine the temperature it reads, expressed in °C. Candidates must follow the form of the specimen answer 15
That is 40
